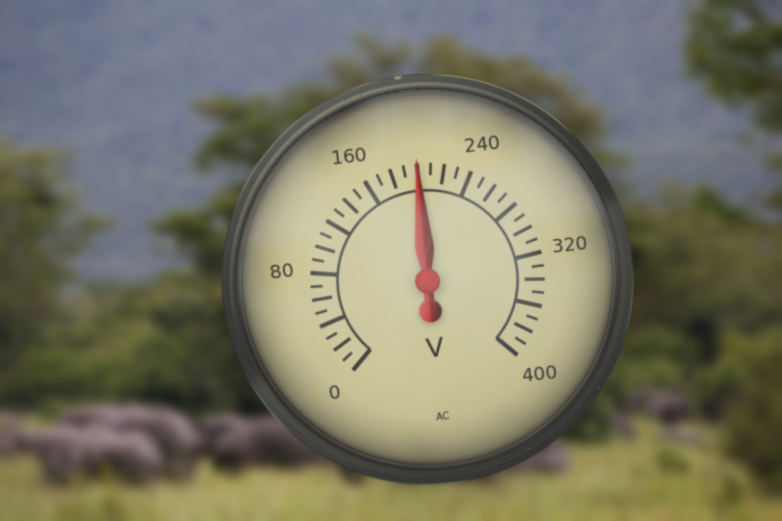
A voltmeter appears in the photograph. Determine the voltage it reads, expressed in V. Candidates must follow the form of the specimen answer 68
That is 200
